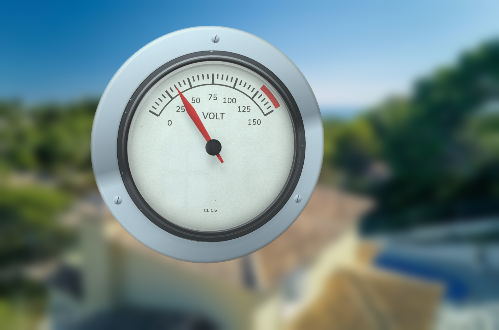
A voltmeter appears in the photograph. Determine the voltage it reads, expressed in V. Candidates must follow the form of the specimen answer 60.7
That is 35
